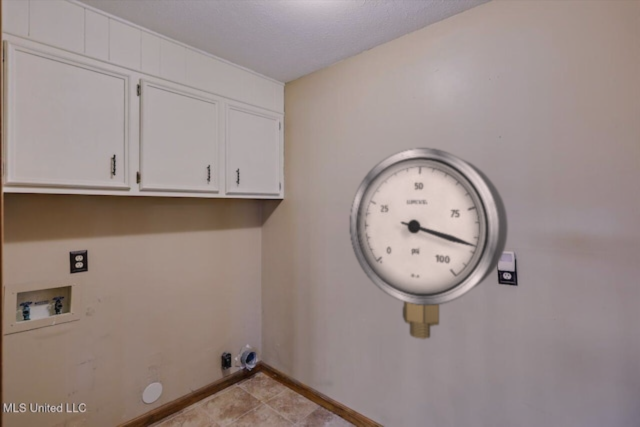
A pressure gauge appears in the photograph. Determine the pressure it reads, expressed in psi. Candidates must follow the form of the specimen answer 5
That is 87.5
